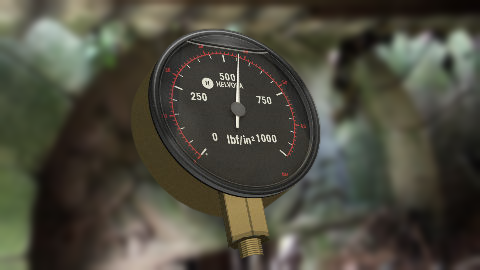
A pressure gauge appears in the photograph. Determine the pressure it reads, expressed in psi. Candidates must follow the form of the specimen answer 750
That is 550
